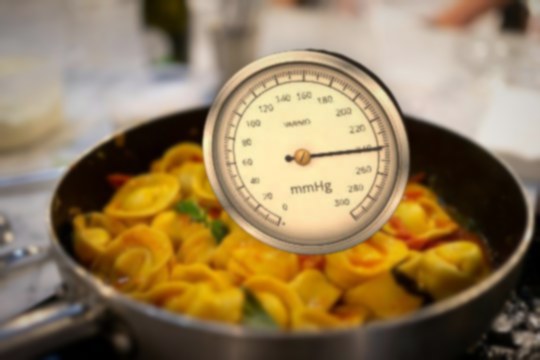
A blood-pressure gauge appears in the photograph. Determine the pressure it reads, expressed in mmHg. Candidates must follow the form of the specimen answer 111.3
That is 240
